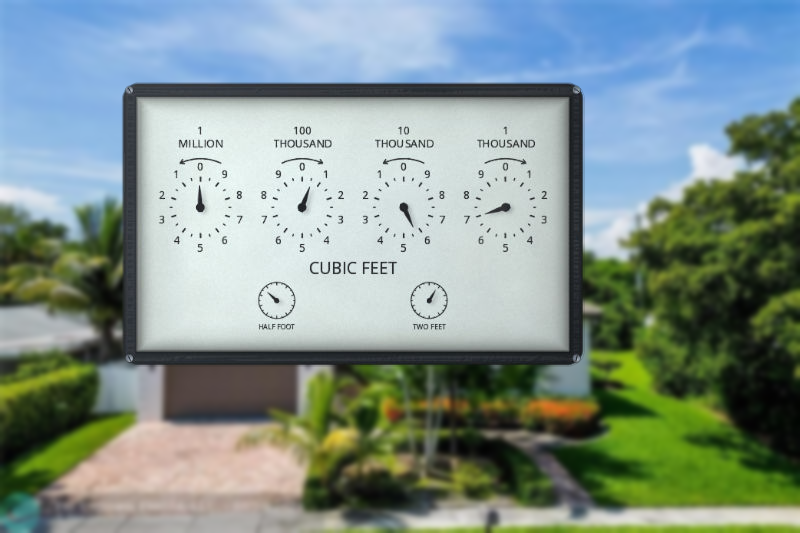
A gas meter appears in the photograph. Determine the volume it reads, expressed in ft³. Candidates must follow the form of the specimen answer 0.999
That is 5700
